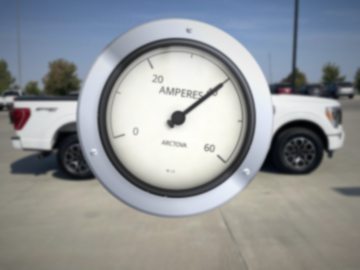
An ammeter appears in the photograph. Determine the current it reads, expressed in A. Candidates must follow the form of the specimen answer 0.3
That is 40
